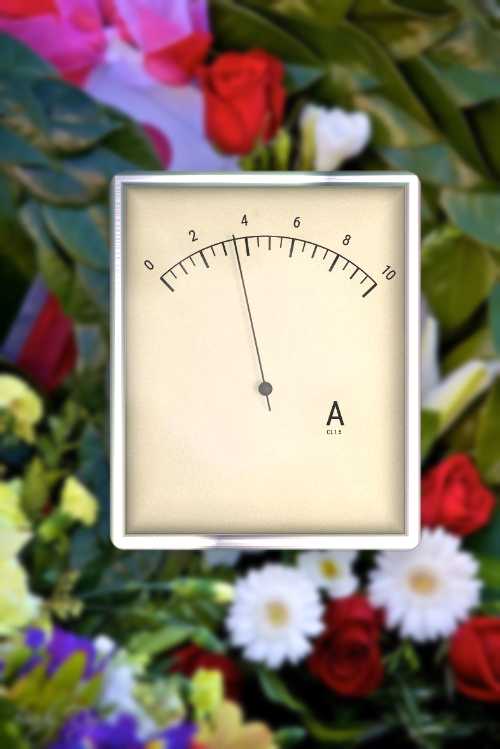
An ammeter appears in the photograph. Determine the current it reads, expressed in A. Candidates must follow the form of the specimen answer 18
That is 3.5
